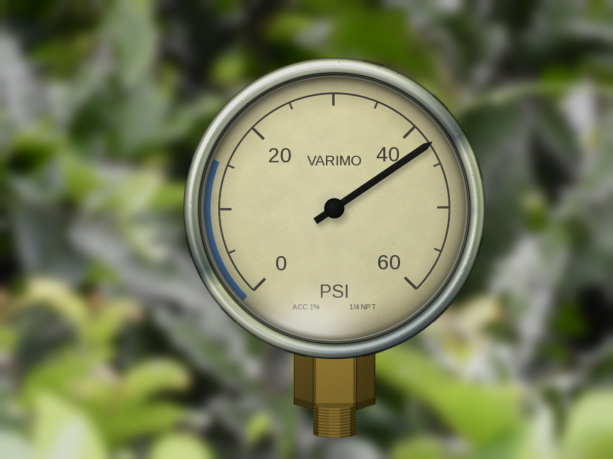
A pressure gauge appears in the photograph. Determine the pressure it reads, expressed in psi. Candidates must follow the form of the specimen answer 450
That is 42.5
